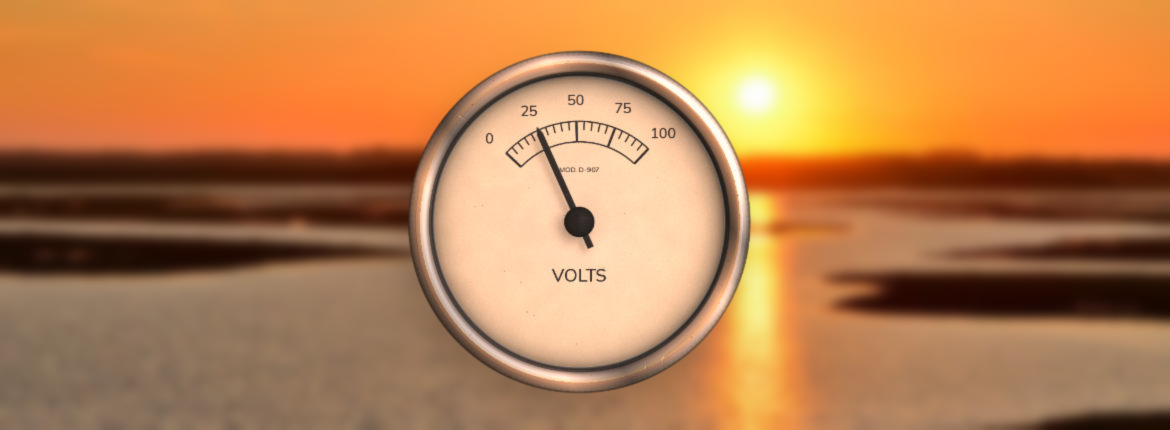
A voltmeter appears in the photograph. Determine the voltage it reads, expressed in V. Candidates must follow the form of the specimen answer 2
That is 25
